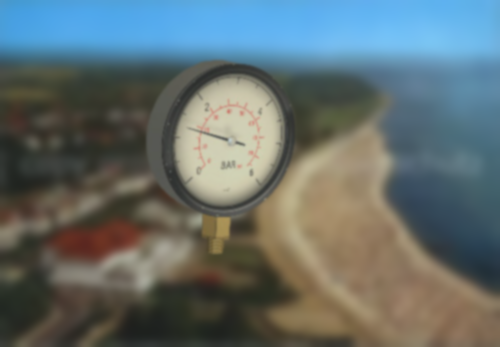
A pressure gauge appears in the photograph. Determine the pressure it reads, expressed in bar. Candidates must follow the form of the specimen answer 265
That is 1.25
